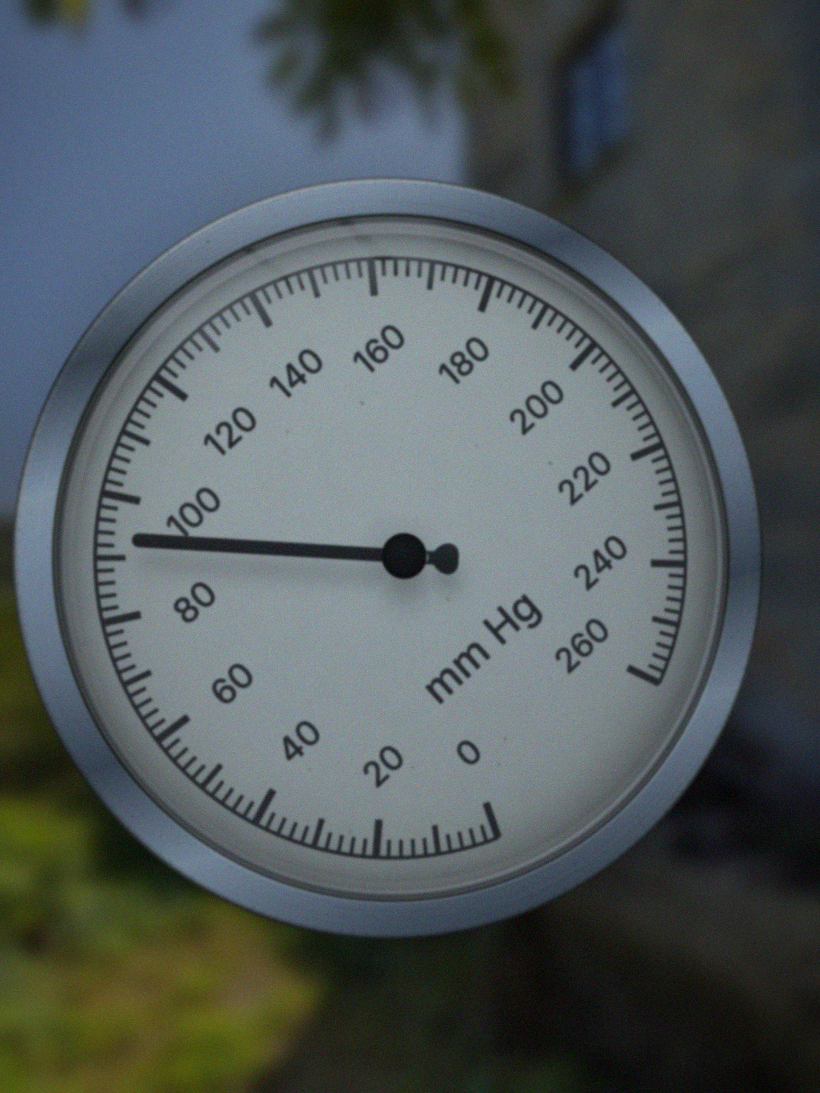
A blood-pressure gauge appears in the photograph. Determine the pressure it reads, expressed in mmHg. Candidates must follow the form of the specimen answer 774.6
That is 93
